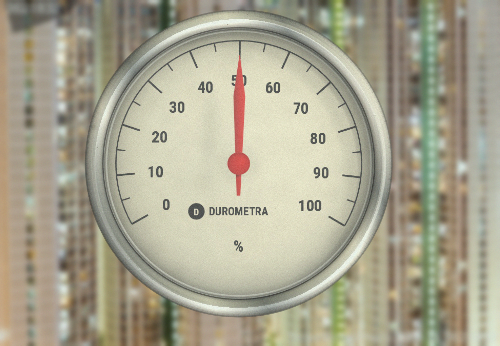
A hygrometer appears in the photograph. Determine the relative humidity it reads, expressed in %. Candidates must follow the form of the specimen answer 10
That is 50
